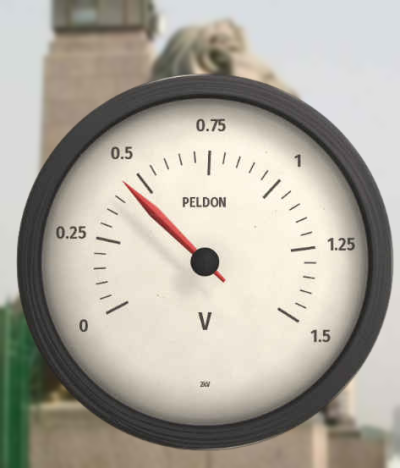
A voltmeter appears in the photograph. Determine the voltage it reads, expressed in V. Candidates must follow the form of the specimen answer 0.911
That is 0.45
